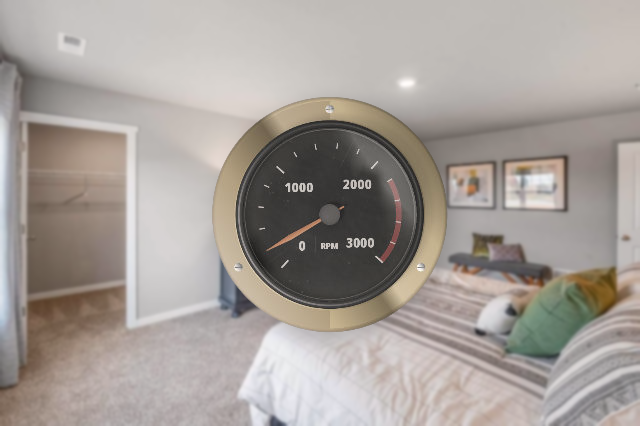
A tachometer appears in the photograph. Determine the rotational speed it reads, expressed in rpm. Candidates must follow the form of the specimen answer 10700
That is 200
